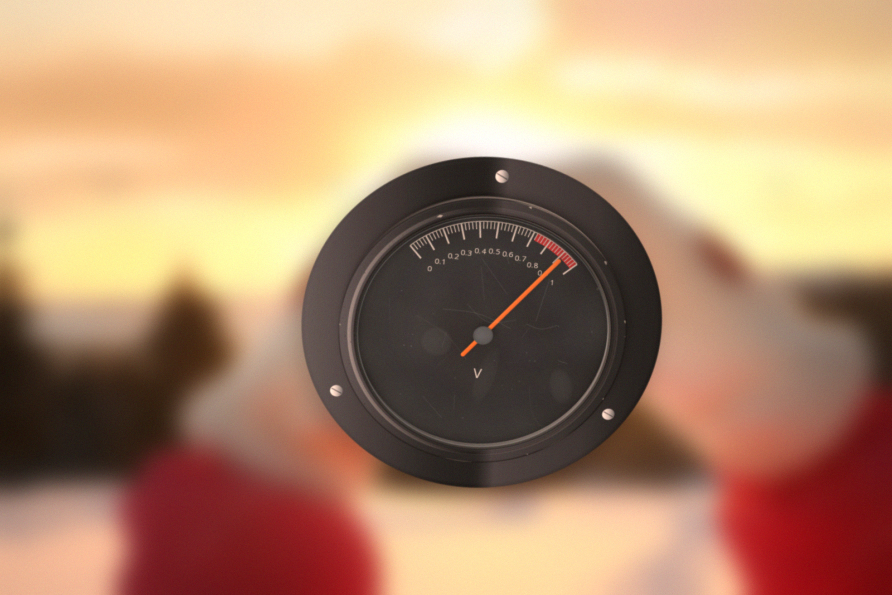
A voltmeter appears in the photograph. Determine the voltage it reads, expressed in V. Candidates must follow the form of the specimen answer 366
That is 0.9
